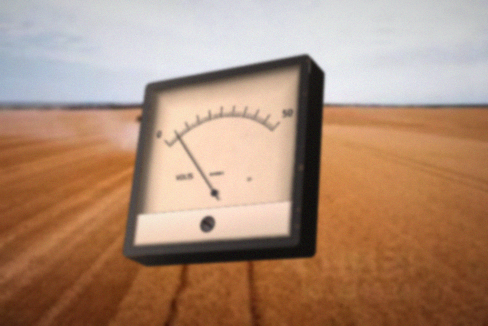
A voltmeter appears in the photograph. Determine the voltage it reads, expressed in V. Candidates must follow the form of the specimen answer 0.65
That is 5
